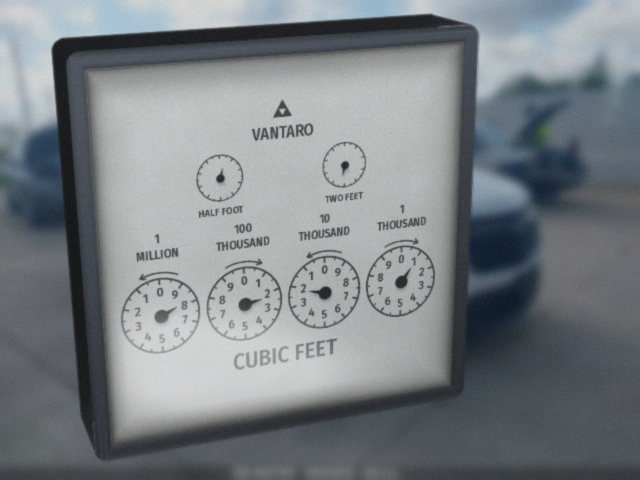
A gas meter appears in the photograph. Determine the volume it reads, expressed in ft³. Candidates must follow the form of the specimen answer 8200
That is 822100
